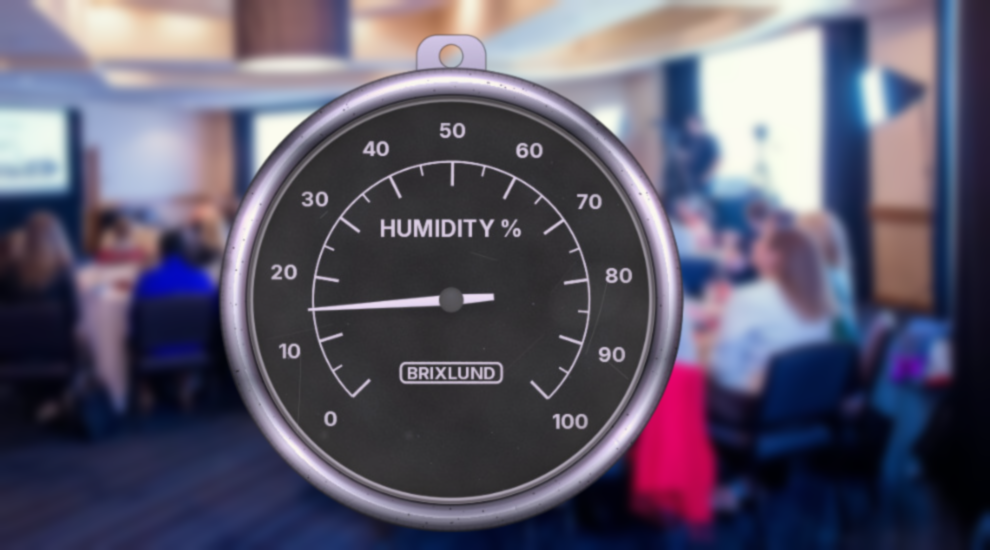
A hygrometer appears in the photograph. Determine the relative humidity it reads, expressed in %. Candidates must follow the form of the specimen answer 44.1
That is 15
